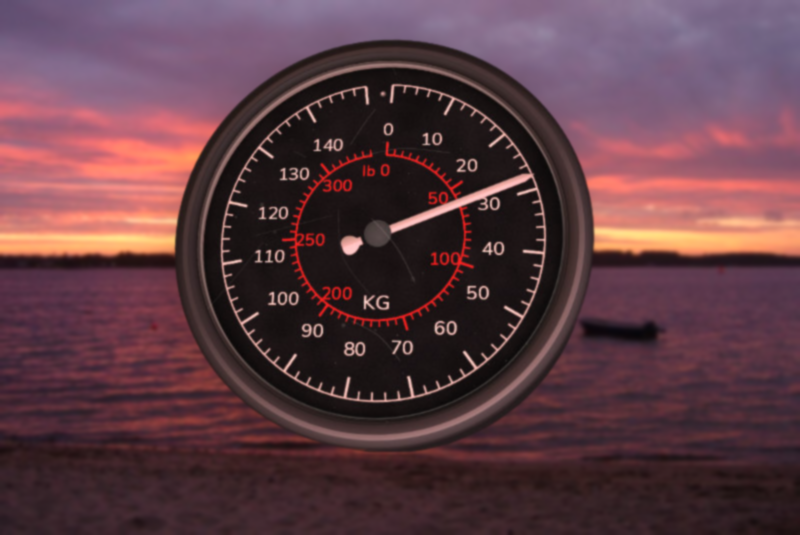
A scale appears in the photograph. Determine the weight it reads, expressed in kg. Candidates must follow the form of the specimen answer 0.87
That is 28
